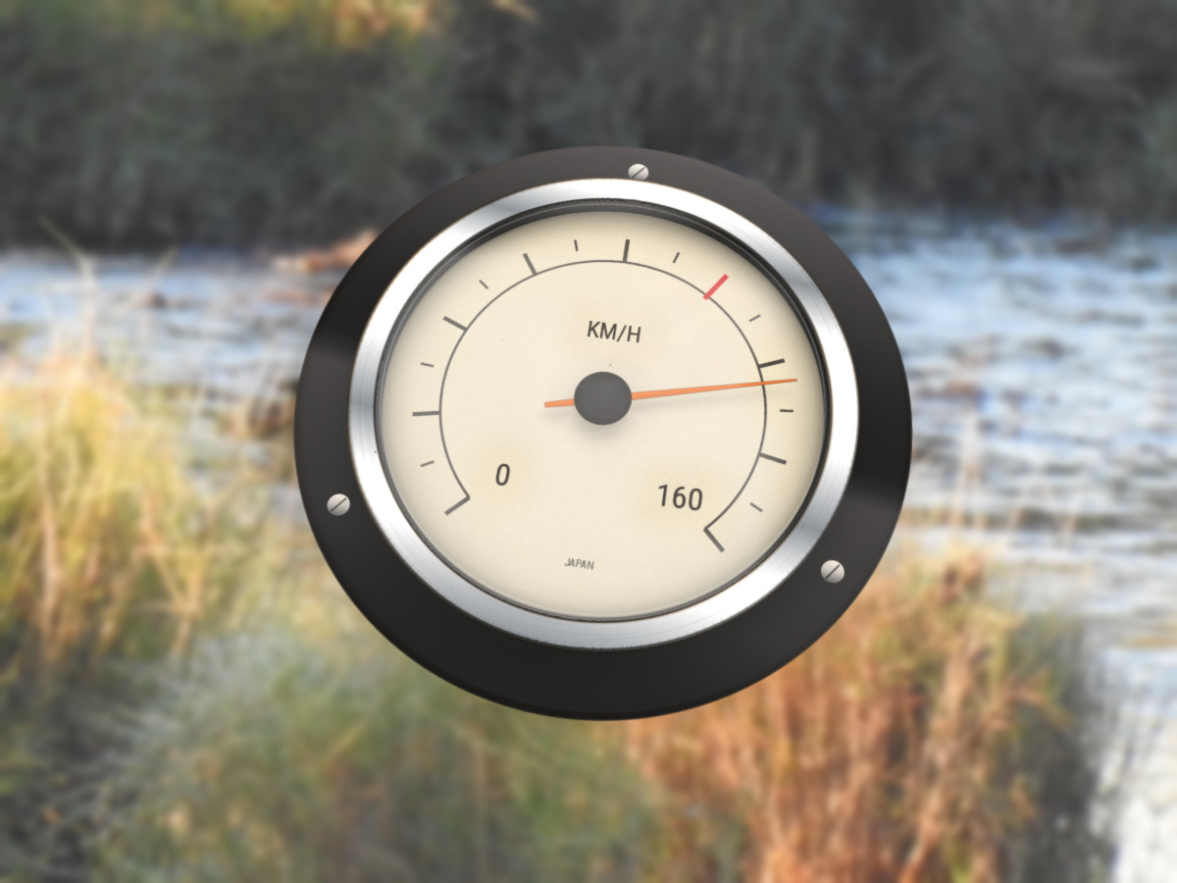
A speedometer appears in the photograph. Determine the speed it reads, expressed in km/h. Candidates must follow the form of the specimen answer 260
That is 125
